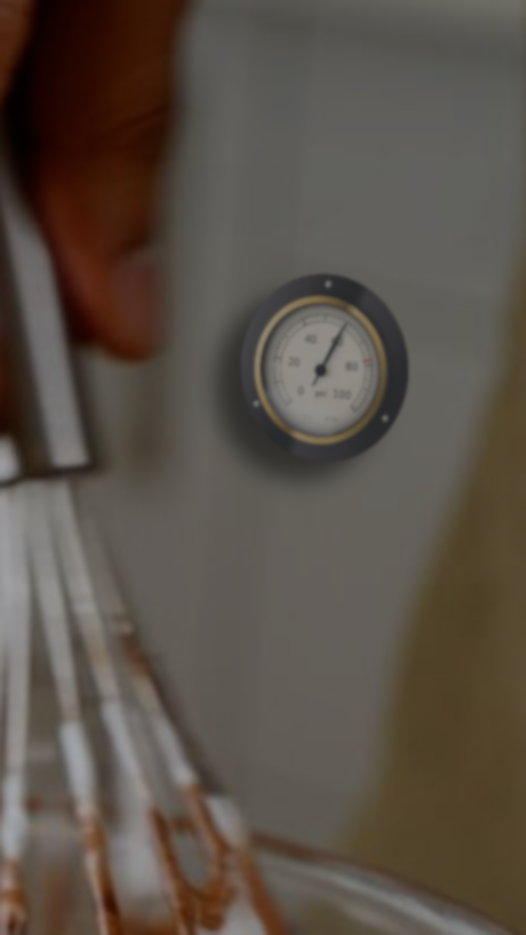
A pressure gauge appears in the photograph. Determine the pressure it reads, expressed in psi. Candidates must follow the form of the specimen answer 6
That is 60
